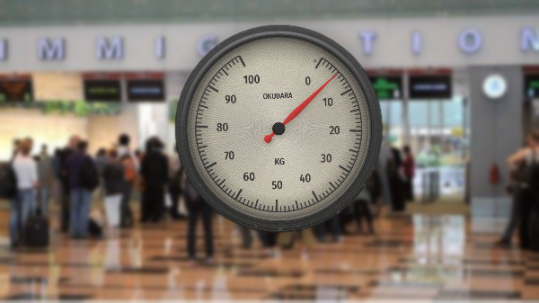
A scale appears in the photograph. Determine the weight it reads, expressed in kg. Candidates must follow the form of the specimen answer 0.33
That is 5
